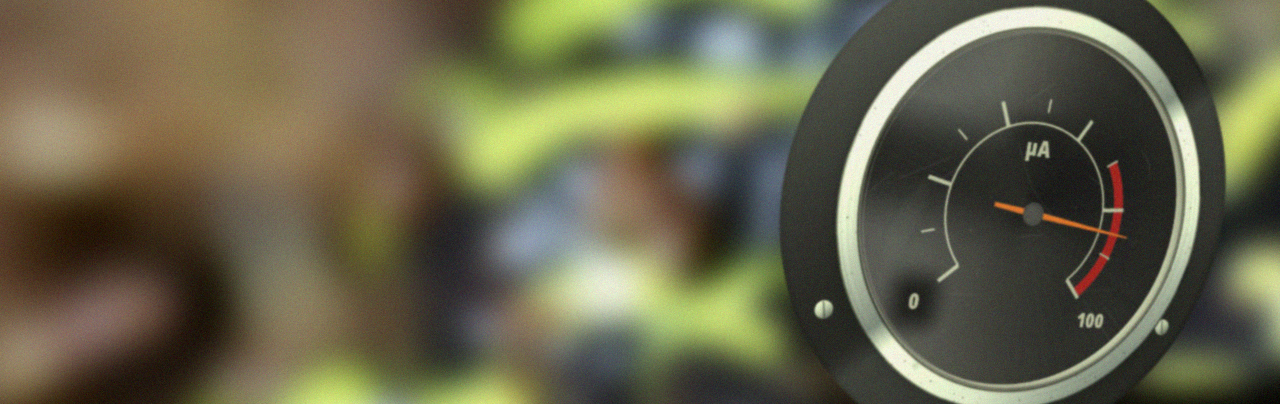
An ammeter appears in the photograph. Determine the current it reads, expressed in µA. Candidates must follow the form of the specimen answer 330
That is 85
